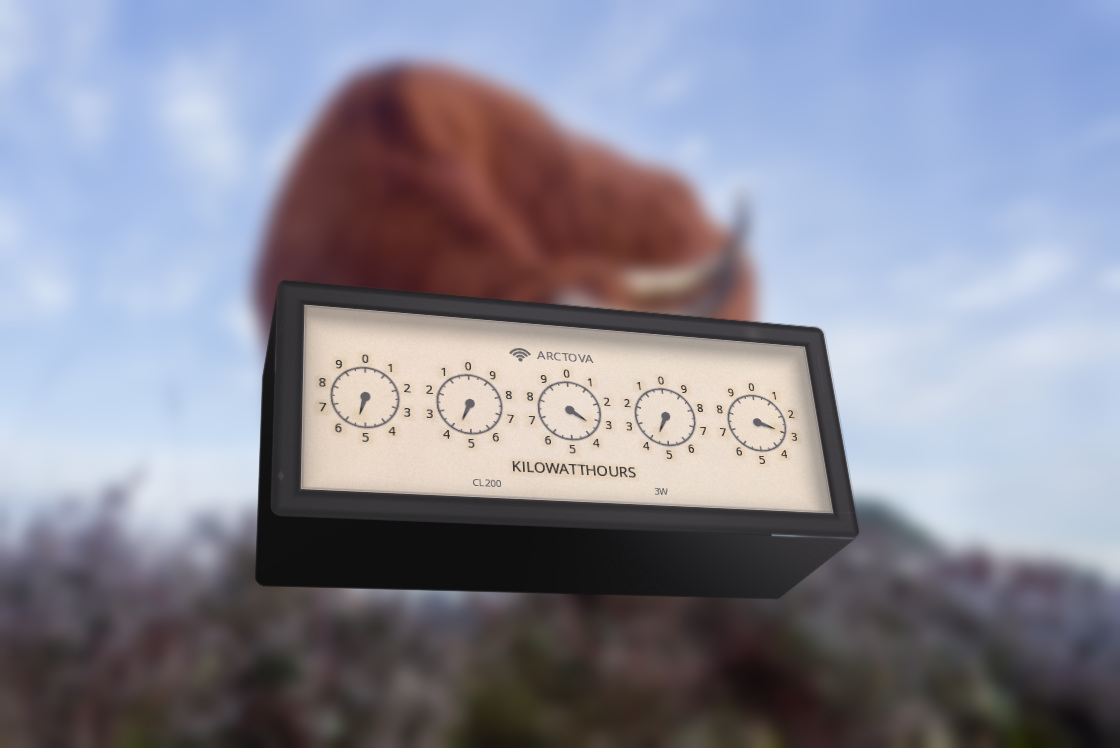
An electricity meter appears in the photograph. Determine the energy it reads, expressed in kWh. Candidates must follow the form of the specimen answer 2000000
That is 54343
